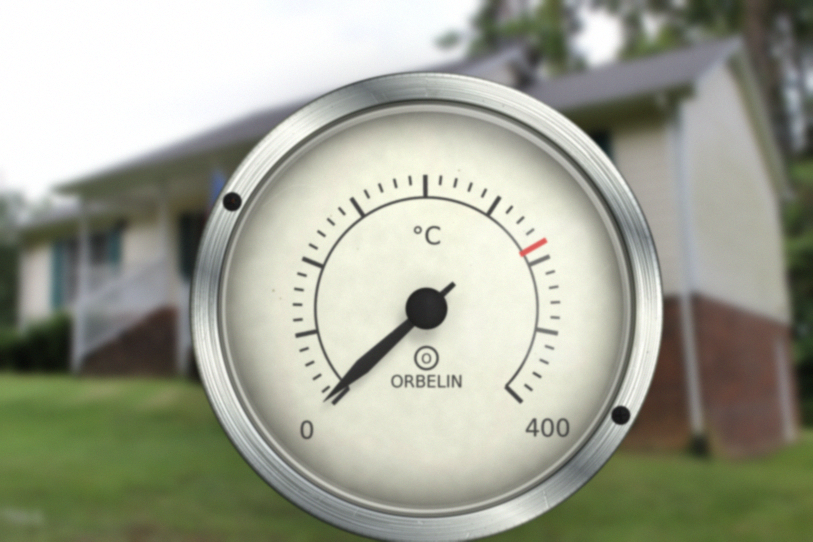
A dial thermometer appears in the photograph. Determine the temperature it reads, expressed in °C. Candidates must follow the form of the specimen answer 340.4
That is 5
